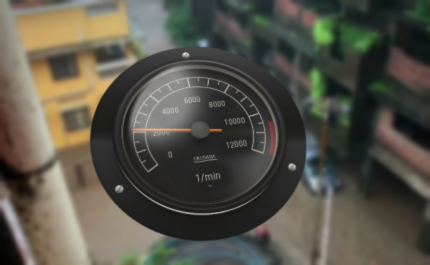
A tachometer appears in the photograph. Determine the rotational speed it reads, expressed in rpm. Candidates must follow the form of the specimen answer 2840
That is 2000
